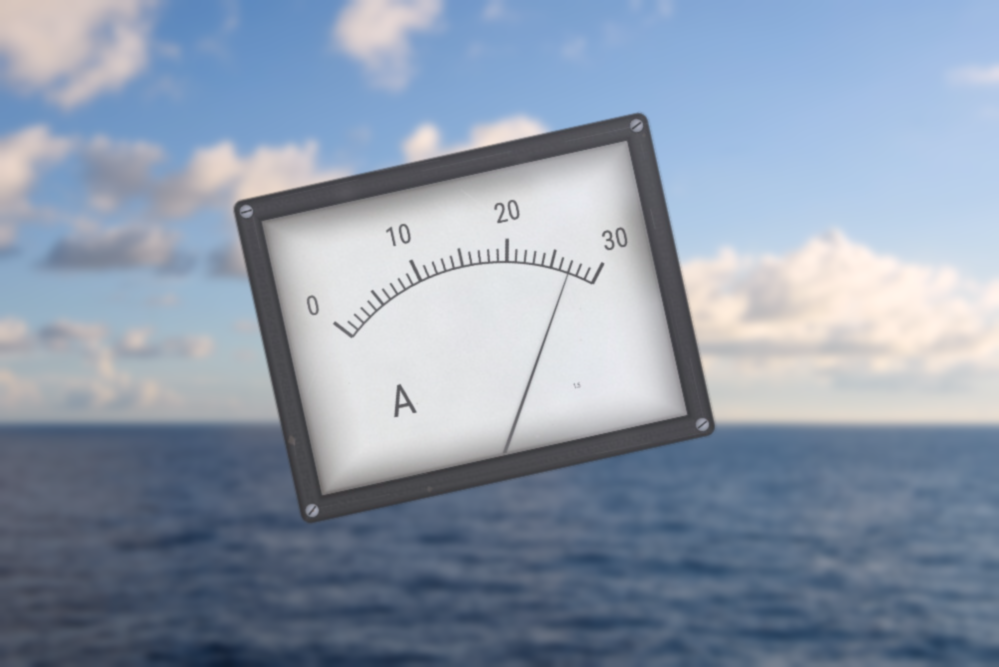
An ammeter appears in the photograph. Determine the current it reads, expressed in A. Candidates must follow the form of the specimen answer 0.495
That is 27
